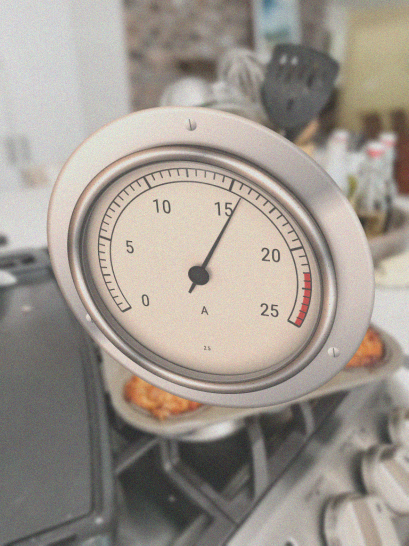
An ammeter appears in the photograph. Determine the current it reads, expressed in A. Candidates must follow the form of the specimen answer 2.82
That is 15.75
